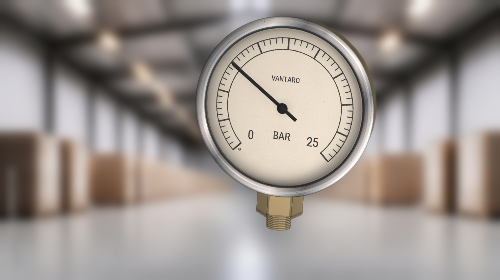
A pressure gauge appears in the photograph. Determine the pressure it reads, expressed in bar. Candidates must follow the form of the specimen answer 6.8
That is 7.5
